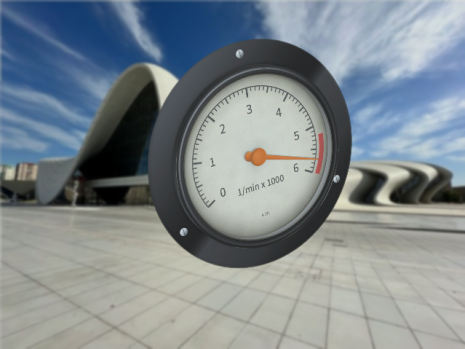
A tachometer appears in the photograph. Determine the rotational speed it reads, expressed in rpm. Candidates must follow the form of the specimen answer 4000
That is 5700
